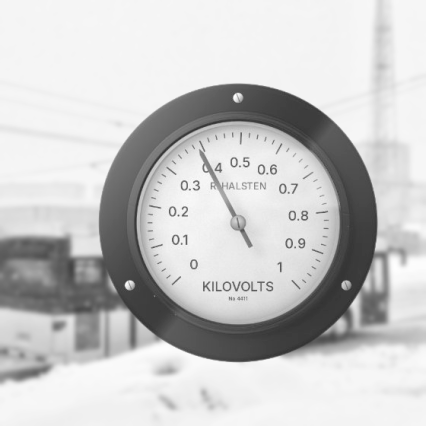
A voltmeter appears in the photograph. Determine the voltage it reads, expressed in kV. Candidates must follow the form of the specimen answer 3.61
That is 0.39
